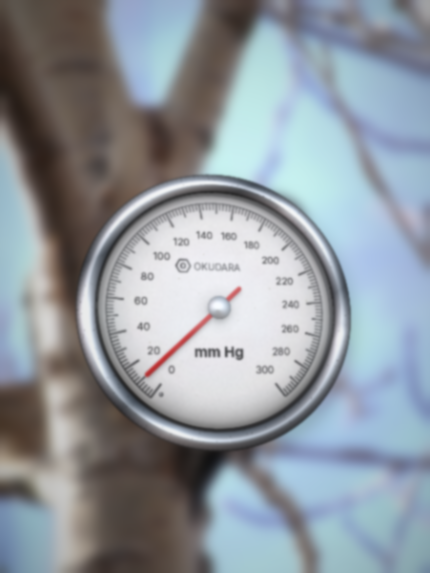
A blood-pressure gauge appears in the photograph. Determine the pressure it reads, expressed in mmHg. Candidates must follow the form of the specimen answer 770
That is 10
